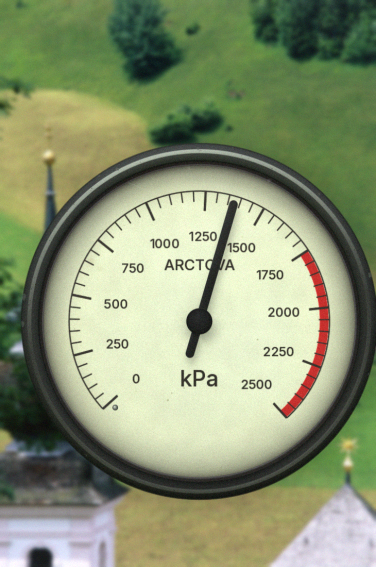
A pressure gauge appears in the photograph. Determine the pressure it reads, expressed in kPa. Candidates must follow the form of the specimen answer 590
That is 1375
